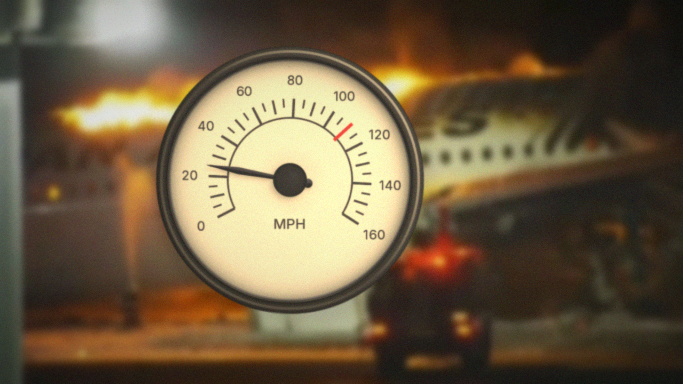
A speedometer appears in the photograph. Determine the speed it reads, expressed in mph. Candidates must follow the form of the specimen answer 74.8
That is 25
